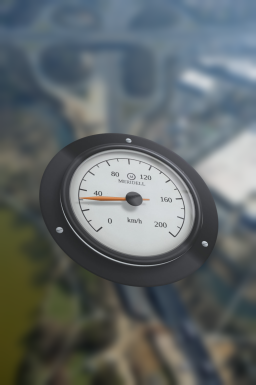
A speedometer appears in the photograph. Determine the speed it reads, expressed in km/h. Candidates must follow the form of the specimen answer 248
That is 30
